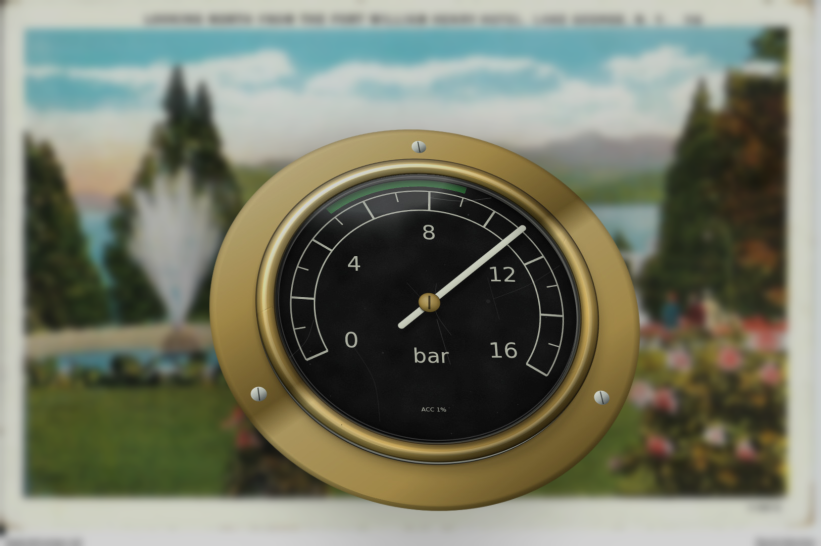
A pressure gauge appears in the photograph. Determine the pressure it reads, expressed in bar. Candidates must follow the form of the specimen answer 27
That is 11
